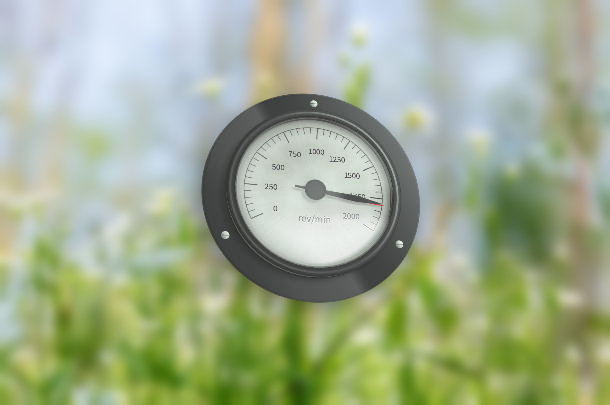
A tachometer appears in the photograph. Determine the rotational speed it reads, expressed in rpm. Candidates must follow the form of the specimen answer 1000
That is 1800
